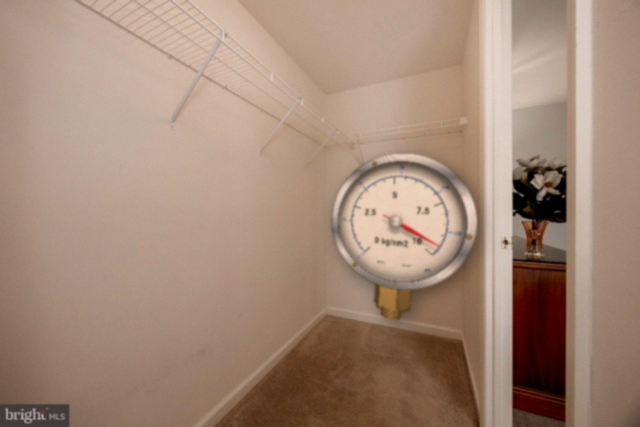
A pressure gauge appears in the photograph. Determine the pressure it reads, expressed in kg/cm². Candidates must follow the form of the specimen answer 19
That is 9.5
